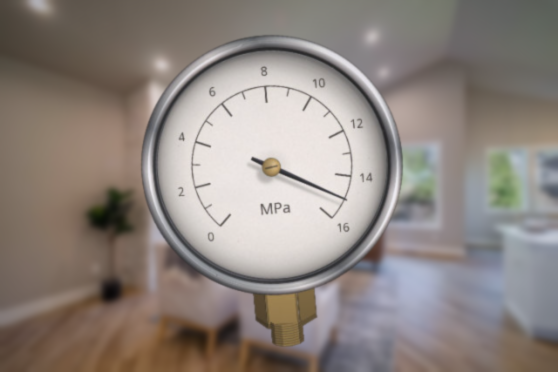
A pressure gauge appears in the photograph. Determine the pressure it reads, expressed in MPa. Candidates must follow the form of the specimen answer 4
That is 15
